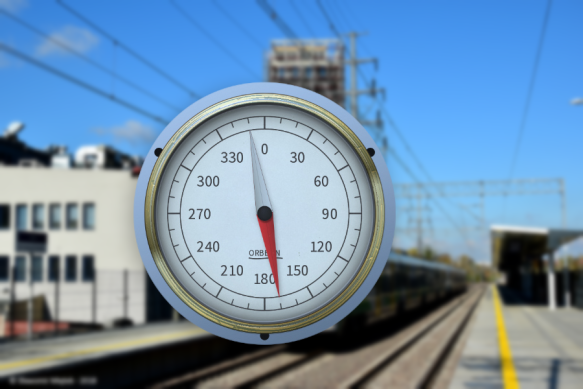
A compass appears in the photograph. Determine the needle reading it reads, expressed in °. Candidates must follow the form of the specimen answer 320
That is 170
